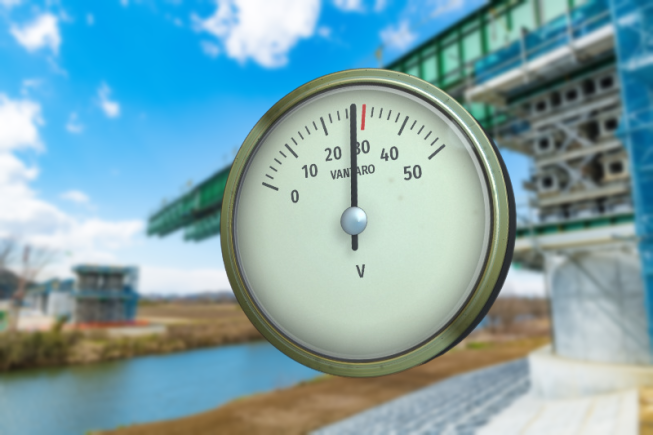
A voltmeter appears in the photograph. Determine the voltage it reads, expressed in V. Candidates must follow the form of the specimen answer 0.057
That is 28
